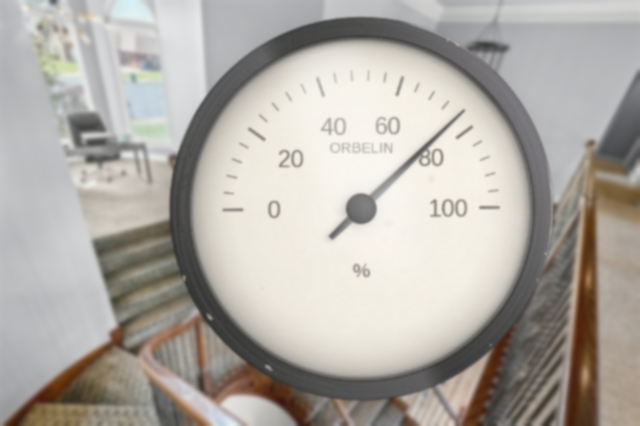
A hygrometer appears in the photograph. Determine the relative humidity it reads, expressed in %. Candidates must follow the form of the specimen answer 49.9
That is 76
